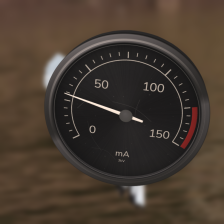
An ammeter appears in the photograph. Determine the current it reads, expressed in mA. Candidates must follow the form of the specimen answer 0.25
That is 30
